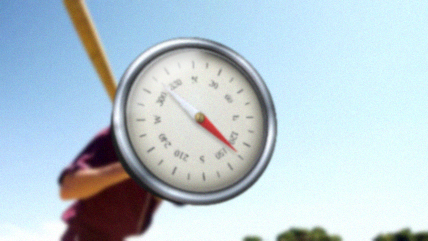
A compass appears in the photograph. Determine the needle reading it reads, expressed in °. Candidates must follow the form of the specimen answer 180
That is 135
